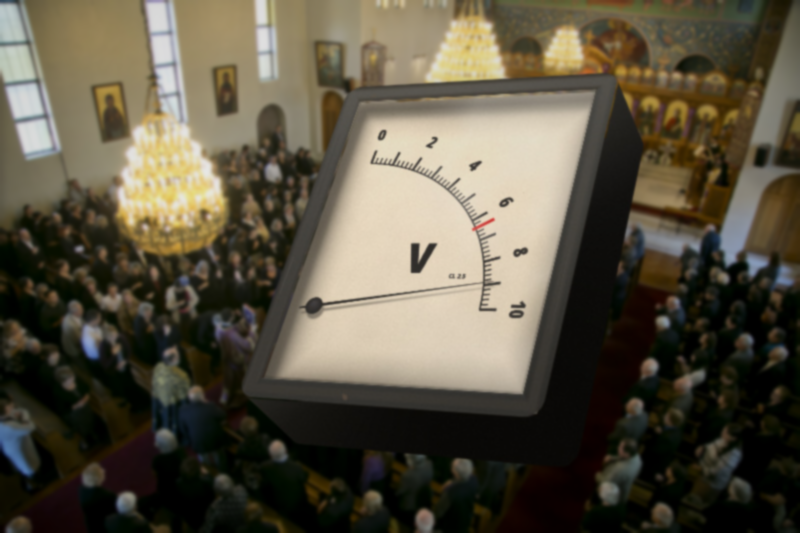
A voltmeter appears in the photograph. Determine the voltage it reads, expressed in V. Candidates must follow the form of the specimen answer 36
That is 9
